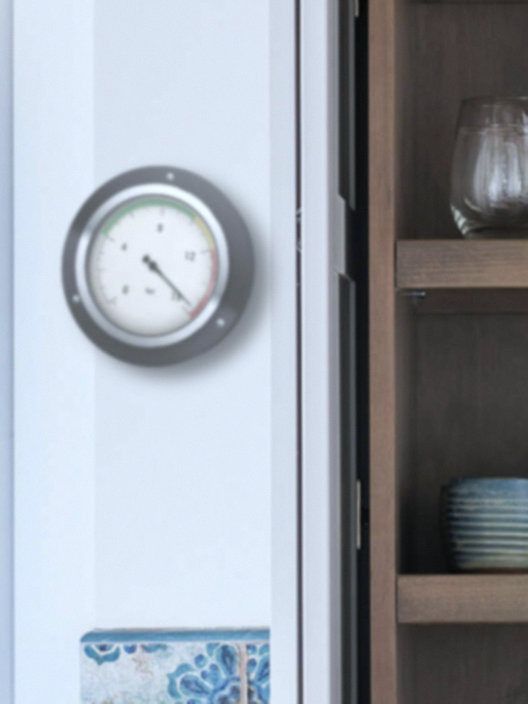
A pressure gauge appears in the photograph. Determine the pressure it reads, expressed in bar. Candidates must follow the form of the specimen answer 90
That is 15.5
